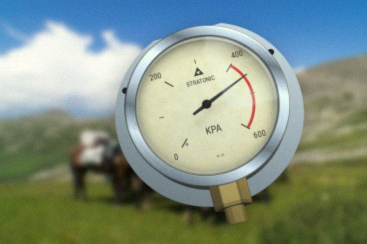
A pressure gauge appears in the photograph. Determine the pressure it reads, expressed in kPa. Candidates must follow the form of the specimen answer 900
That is 450
